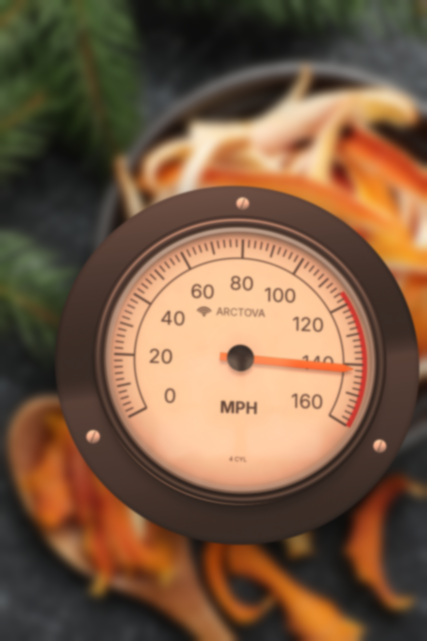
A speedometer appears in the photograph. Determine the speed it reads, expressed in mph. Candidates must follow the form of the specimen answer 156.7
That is 142
